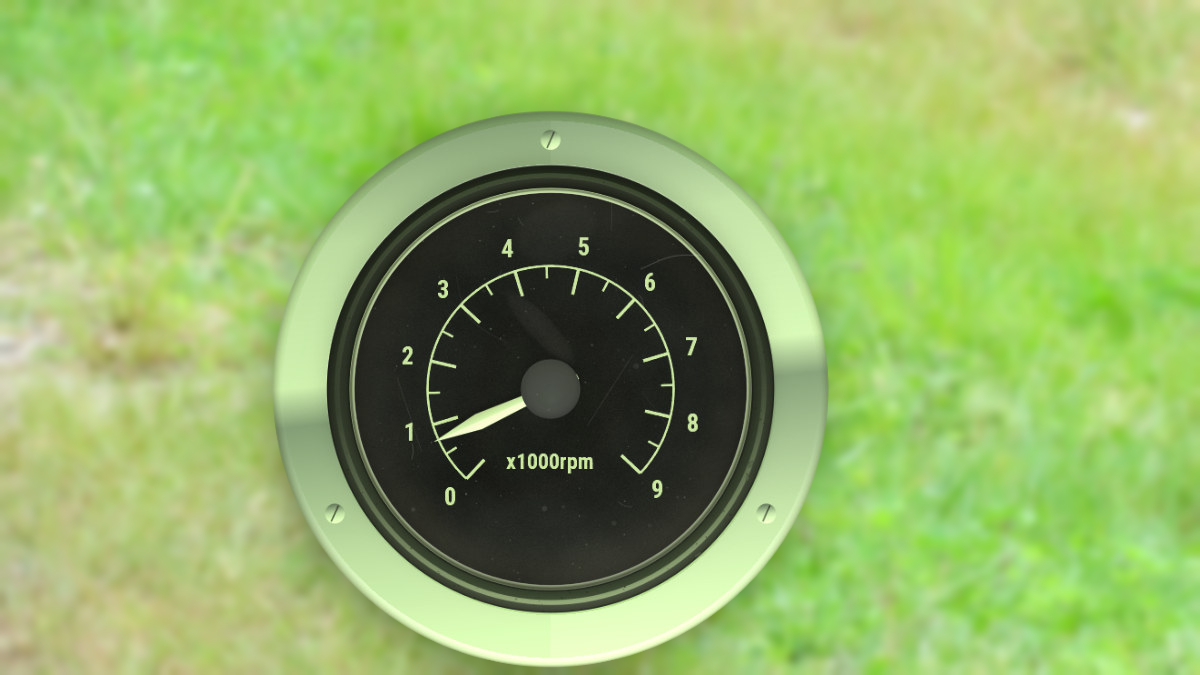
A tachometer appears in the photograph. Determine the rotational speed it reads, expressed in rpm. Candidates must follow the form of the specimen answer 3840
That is 750
